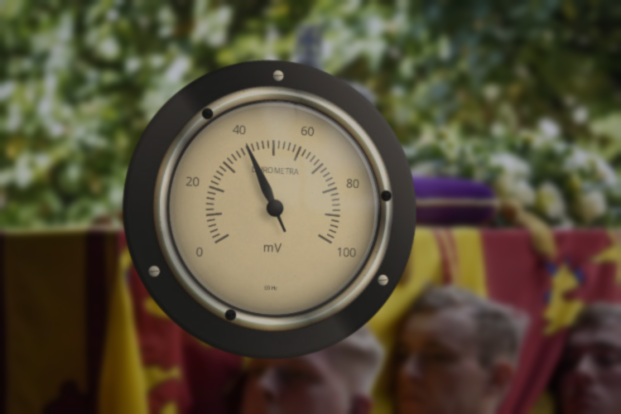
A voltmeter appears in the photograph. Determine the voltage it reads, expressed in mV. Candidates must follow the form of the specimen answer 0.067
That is 40
